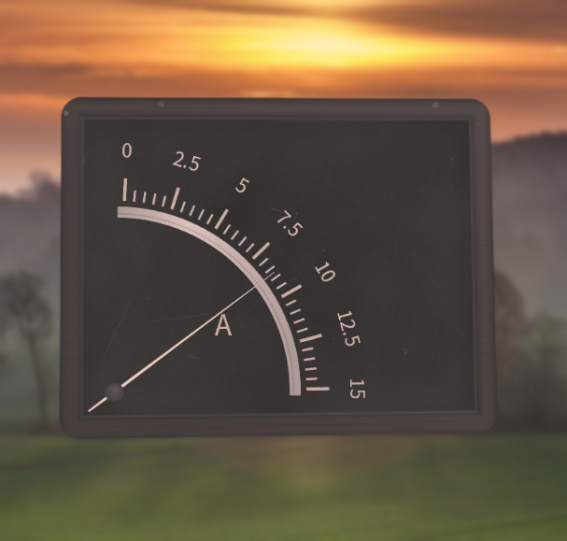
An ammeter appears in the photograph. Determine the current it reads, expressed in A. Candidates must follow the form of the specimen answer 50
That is 8.75
